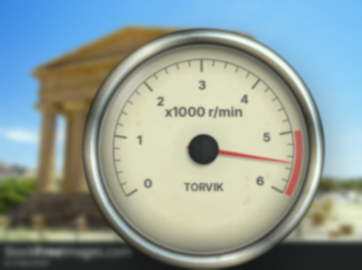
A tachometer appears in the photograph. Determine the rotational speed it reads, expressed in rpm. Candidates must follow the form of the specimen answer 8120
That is 5500
